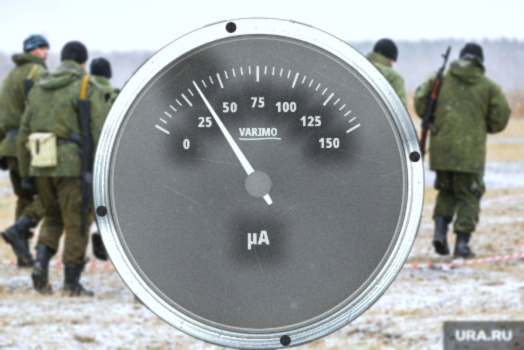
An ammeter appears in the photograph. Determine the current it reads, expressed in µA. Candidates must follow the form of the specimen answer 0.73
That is 35
